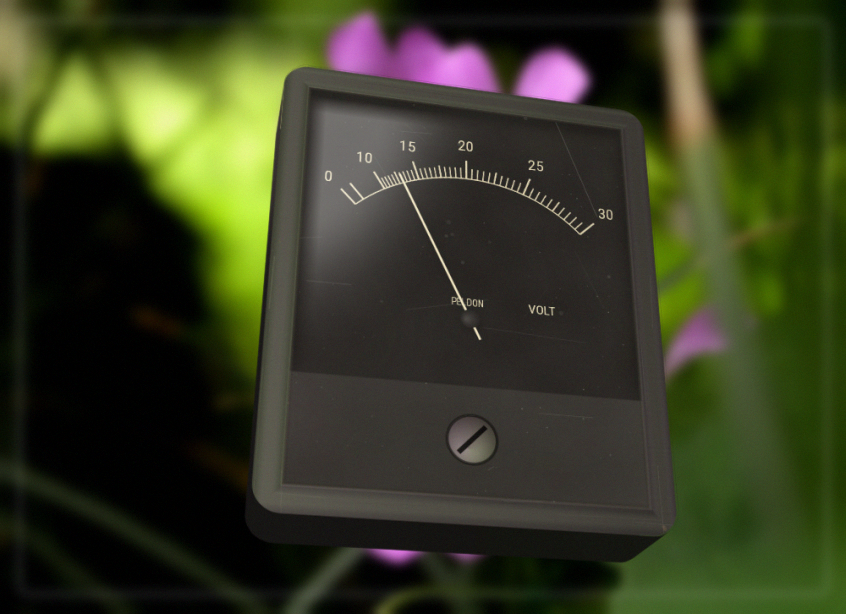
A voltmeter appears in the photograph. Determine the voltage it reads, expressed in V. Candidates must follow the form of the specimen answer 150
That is 12.5
